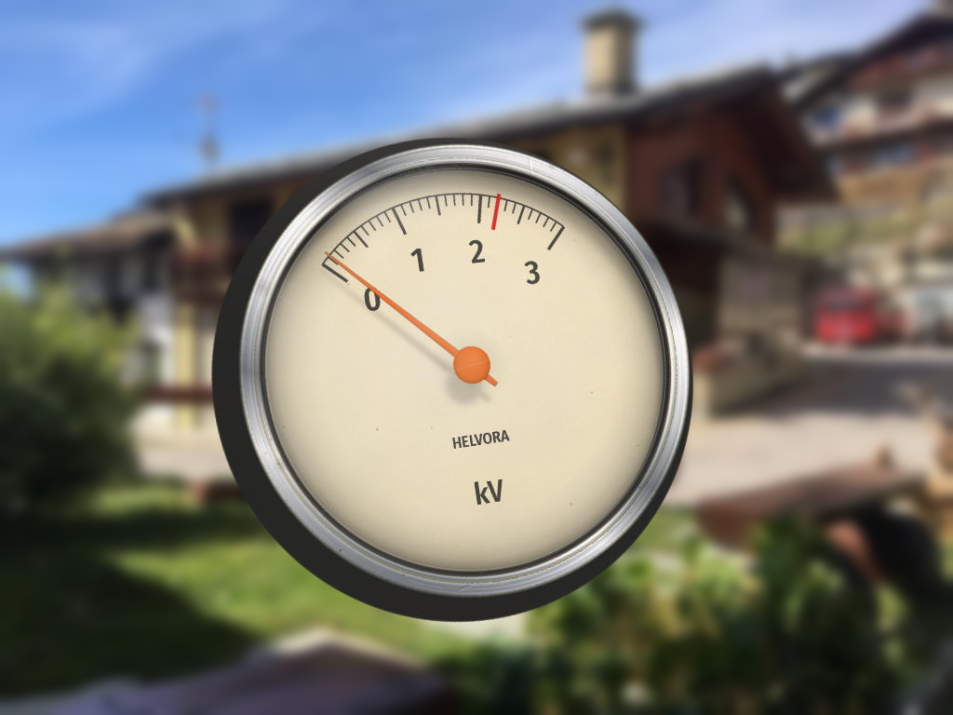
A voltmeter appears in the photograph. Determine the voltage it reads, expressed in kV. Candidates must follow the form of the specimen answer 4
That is 0.1
